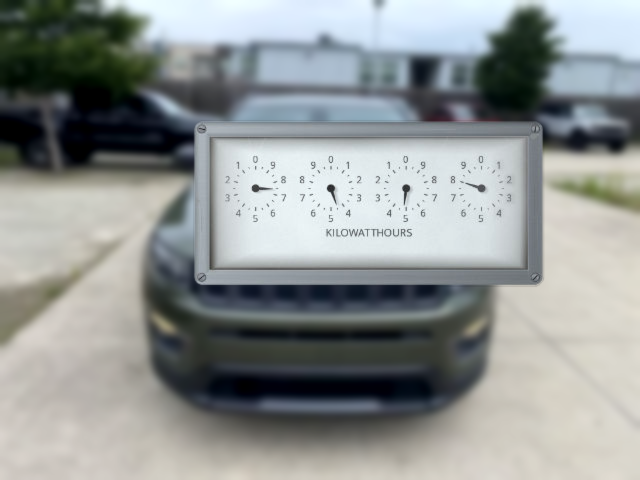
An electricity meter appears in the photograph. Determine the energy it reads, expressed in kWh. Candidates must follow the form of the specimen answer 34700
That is 7448
